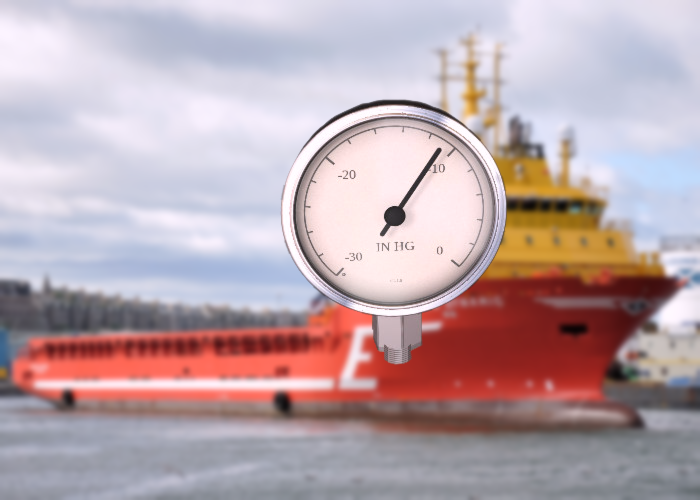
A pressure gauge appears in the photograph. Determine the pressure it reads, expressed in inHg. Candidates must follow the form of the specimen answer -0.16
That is -11
